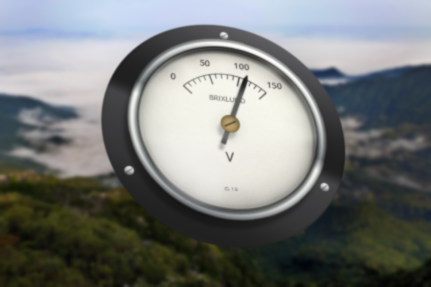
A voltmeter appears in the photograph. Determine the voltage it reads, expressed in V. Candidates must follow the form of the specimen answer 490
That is 110
